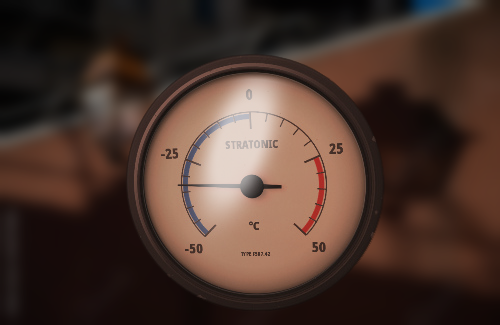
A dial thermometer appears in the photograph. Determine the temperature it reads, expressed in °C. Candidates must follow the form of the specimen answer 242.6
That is -32.5
